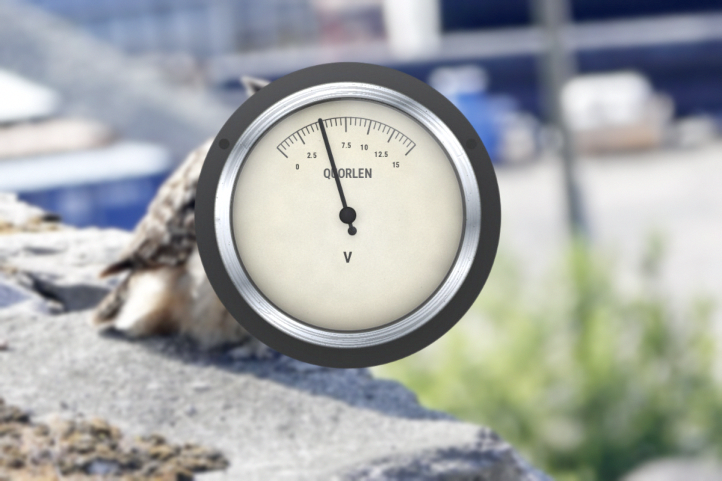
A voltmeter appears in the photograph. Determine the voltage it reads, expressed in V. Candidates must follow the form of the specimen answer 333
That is 5
